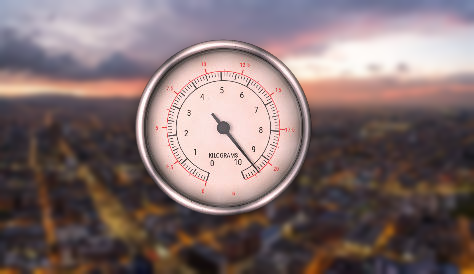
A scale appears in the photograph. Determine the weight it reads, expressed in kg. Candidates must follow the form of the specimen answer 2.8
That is 9.5
